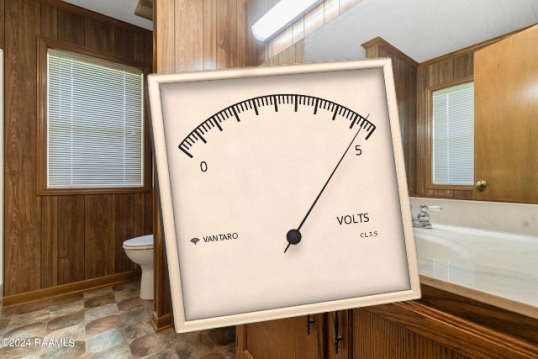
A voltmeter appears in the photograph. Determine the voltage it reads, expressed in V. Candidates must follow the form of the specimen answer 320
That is 4.7
